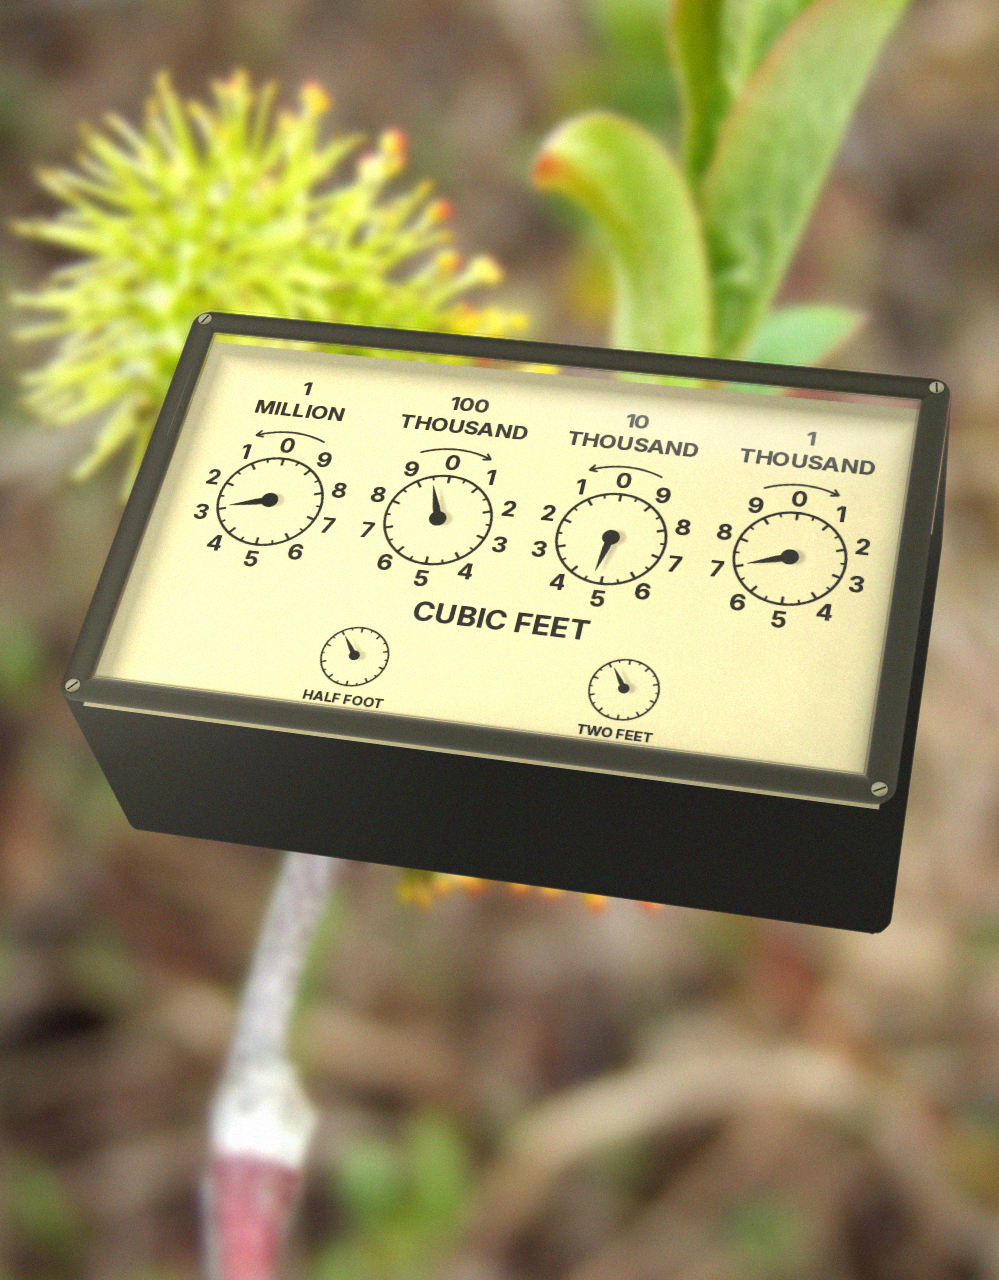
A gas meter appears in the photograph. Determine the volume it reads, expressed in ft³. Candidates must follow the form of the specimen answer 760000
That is 294700
